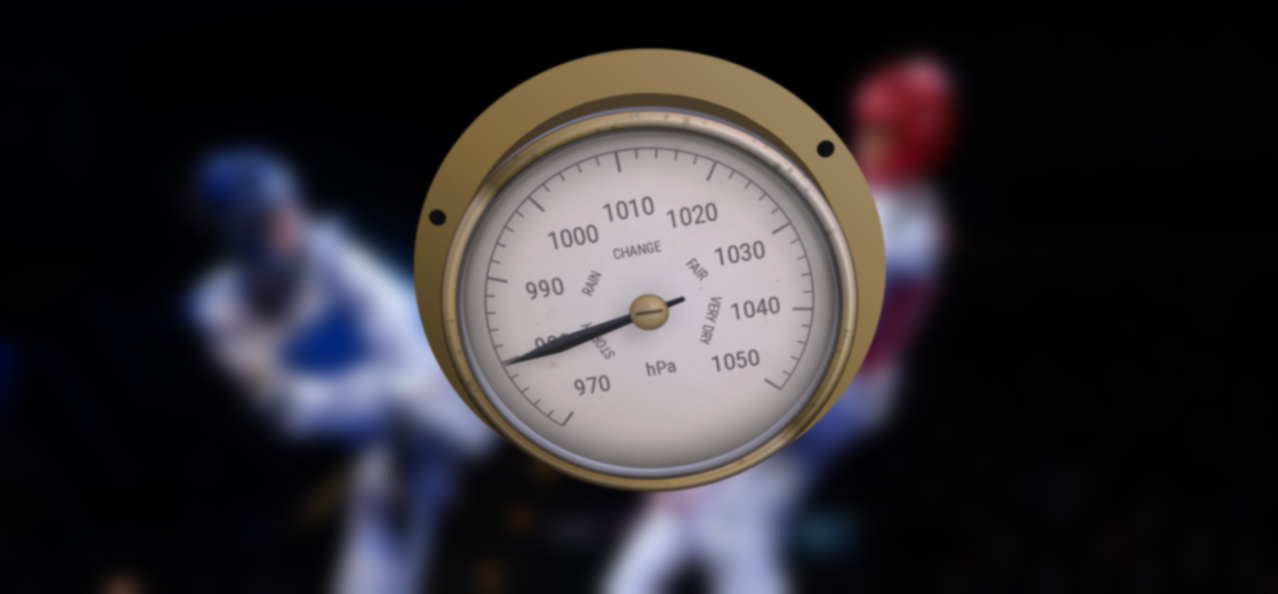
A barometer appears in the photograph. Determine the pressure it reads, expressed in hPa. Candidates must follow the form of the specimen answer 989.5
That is 980
